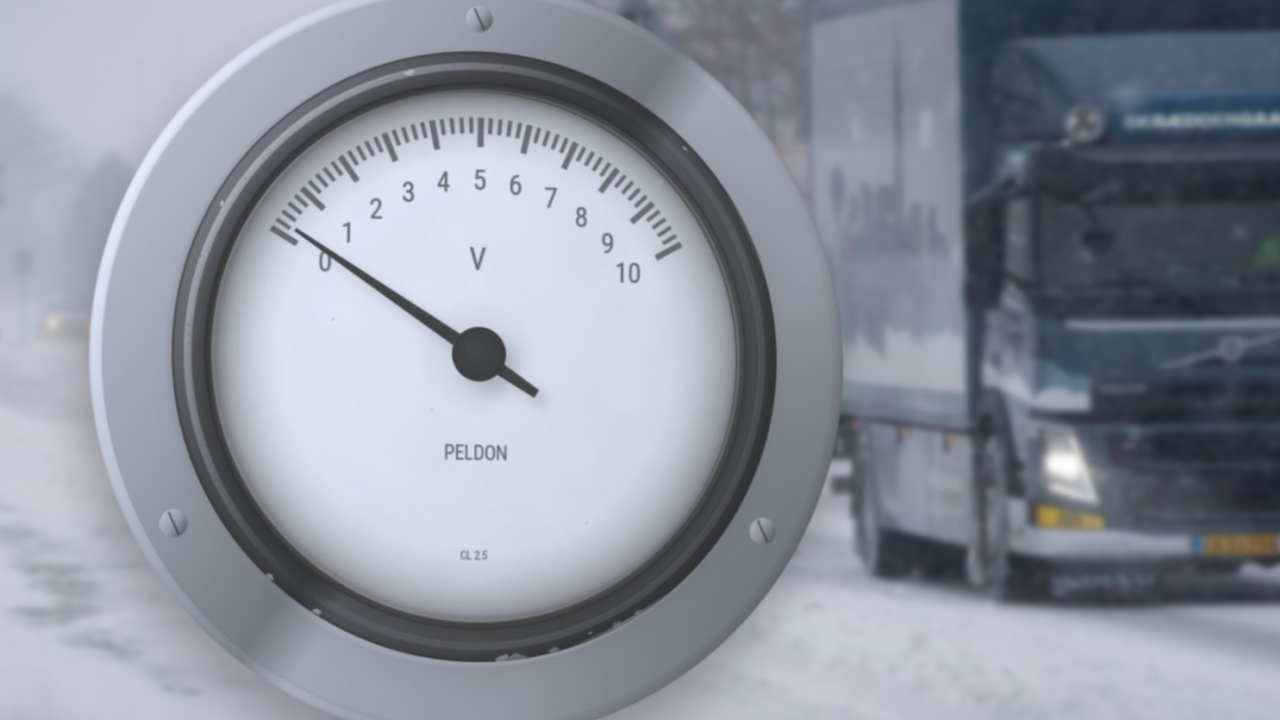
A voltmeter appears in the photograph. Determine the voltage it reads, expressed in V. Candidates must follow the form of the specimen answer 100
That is 0.2
